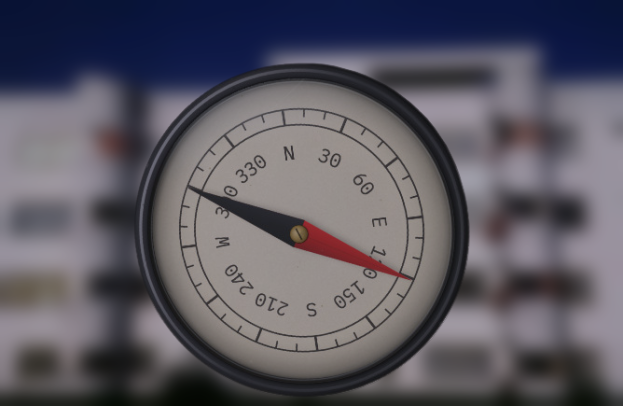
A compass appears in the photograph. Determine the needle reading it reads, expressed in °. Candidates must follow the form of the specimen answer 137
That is 120
